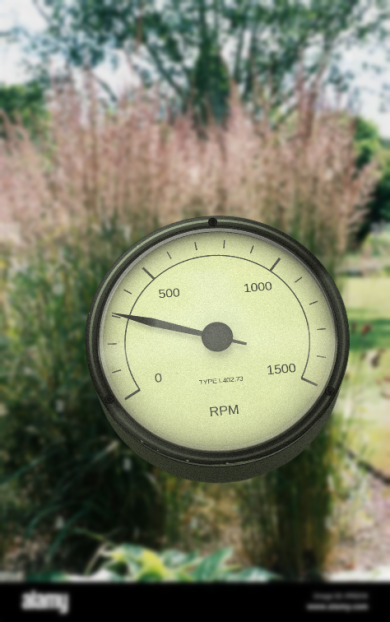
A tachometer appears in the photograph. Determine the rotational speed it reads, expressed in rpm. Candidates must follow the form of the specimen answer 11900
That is 300
